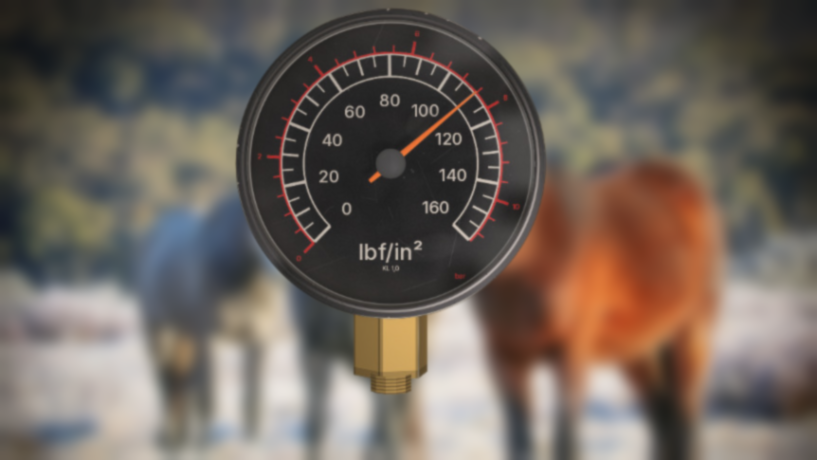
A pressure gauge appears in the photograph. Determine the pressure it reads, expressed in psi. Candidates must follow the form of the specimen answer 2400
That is 110
